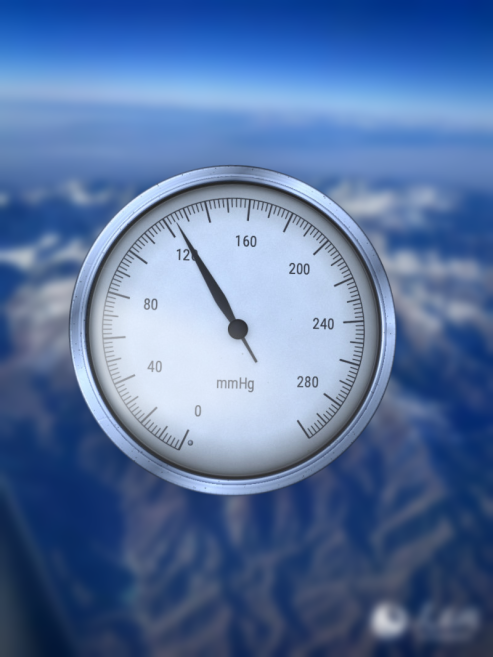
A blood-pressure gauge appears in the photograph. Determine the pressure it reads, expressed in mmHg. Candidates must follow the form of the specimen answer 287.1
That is 124
